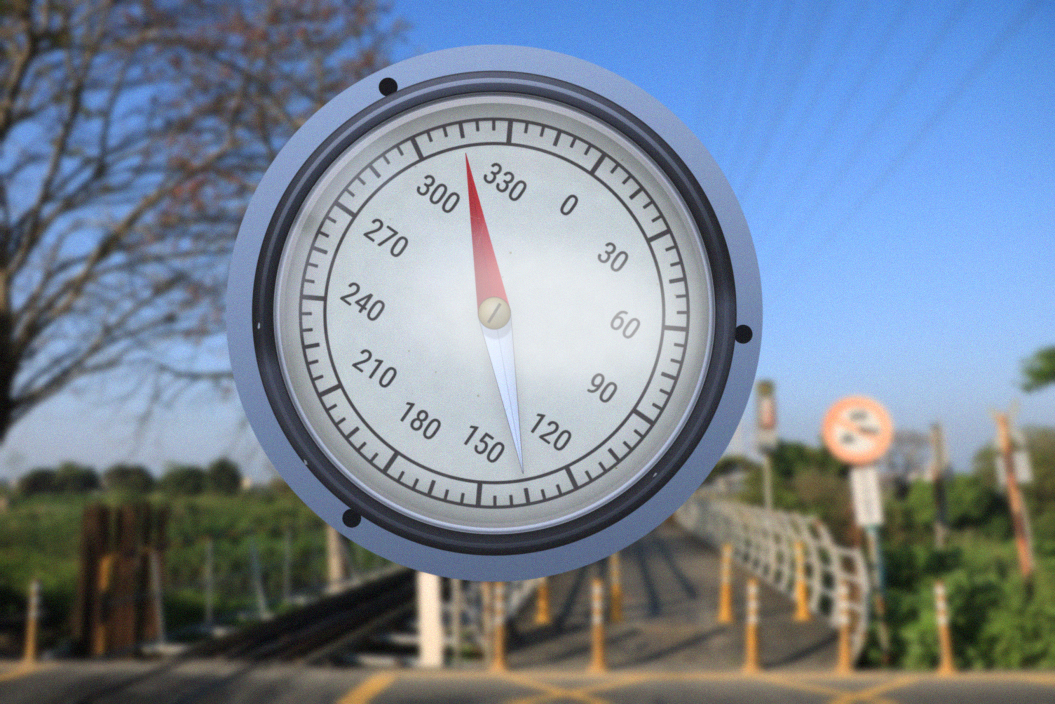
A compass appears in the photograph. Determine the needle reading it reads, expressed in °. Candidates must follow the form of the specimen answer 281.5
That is 315
